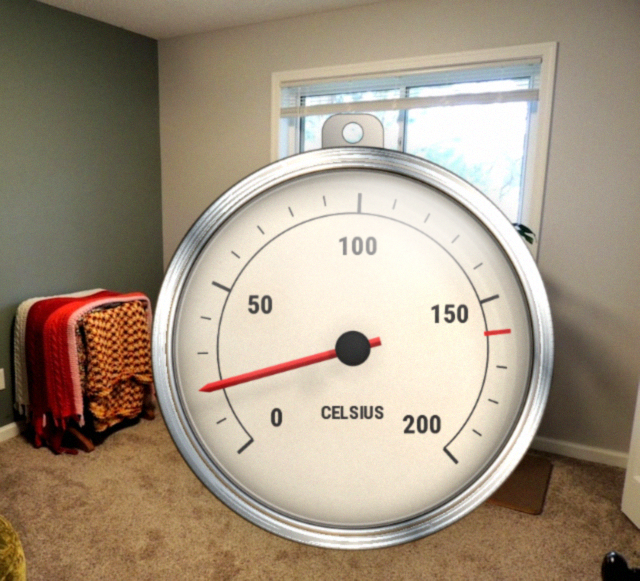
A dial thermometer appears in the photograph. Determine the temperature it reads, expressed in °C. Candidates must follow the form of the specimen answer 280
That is 20
